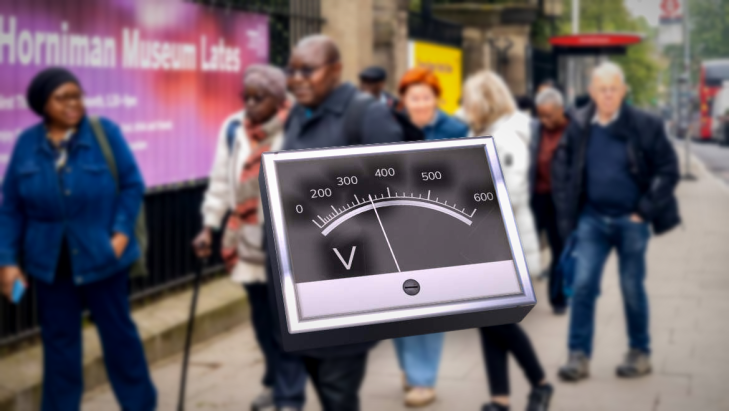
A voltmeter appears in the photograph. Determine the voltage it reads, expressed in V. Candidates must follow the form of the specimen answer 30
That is 340
